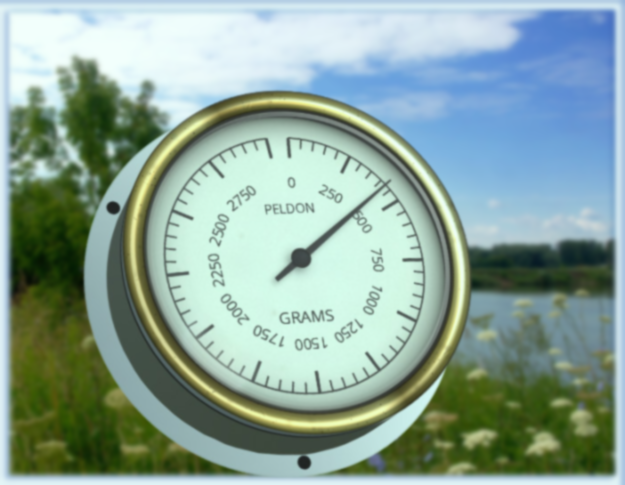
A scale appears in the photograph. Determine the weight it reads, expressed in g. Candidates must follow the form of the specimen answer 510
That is 425
